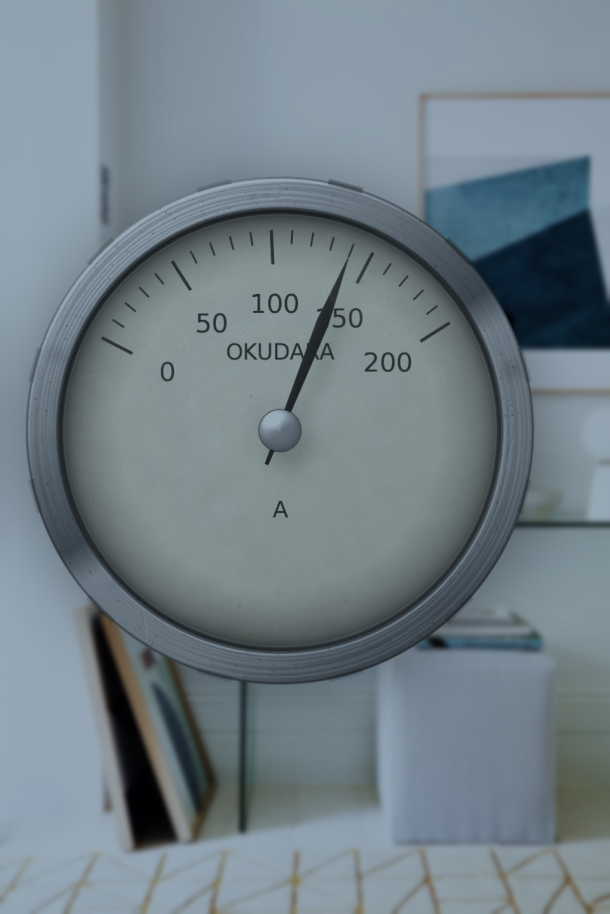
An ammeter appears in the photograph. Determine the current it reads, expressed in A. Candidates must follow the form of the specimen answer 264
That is 140
